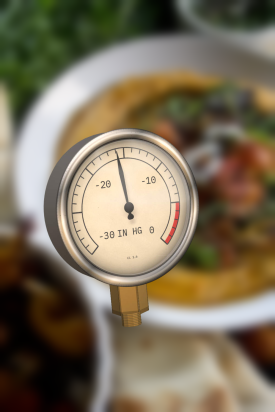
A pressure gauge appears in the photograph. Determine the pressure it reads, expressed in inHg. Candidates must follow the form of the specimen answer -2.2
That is -16
